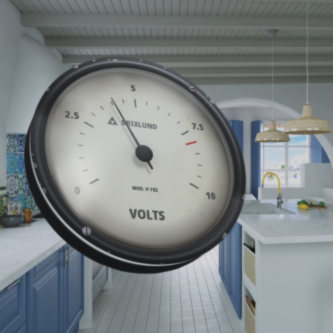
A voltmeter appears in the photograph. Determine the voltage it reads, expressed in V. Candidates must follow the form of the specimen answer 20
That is 4
